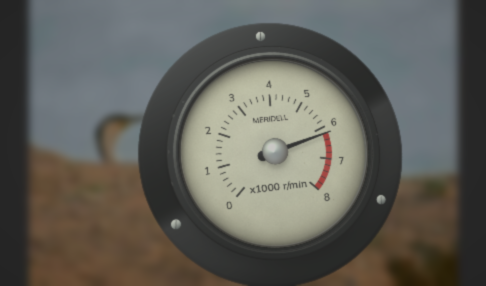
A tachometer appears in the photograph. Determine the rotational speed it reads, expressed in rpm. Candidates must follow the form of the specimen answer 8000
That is 6200
